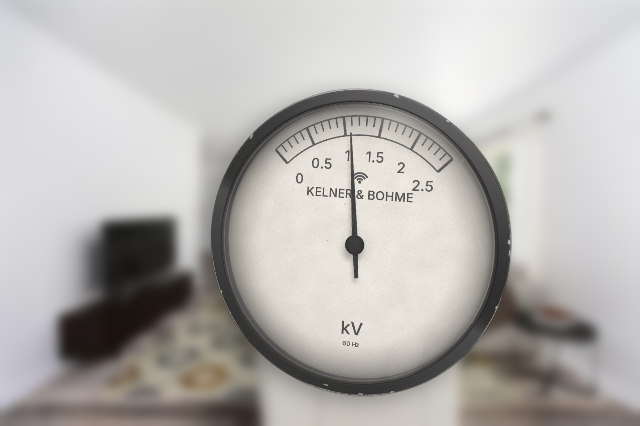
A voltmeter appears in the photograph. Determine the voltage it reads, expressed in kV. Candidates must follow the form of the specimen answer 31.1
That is 1.1
